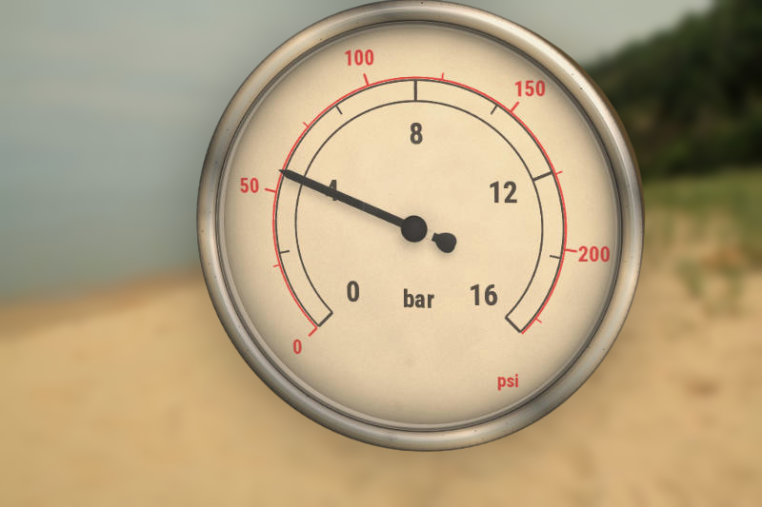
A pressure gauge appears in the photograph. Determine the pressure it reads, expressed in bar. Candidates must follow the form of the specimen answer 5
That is 4
